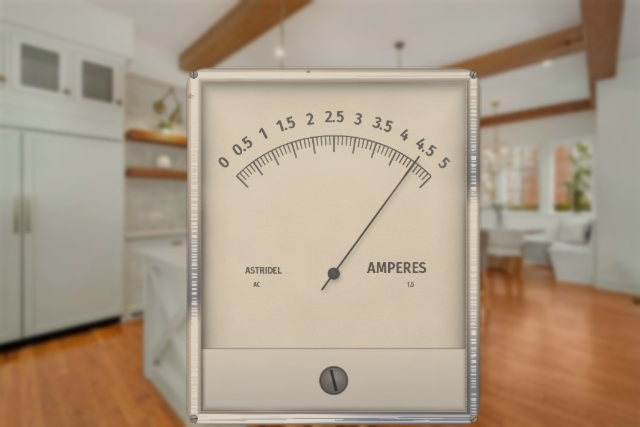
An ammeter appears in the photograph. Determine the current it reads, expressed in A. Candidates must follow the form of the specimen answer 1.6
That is 4.5
